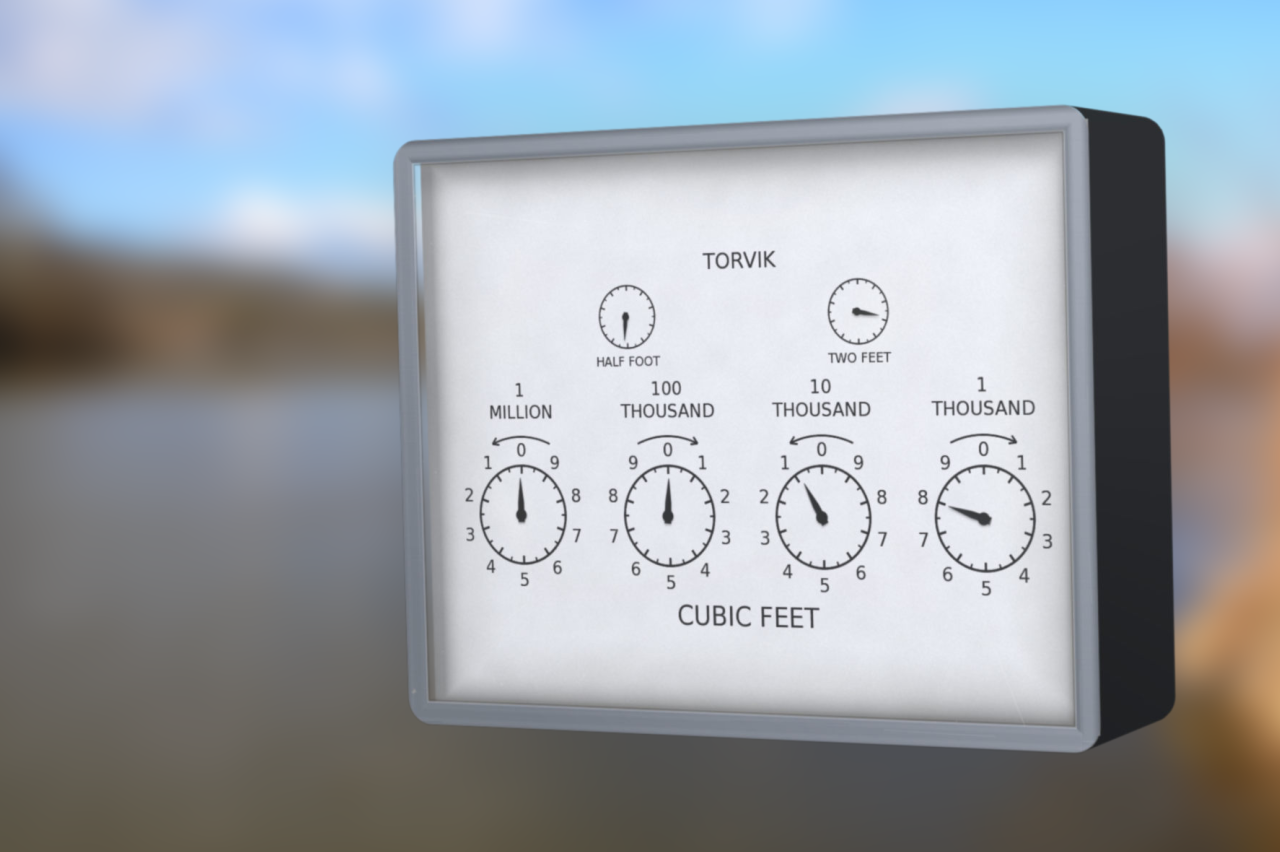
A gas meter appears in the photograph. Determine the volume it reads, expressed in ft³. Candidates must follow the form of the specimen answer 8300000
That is 800
